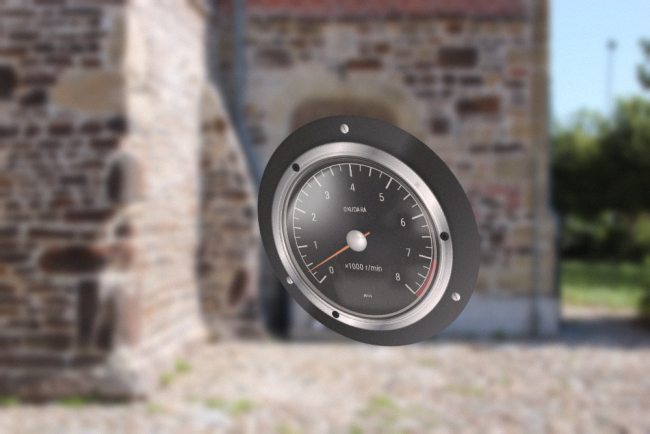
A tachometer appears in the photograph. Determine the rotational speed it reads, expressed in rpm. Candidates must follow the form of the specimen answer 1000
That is 375
